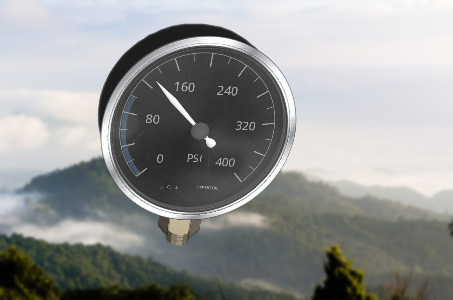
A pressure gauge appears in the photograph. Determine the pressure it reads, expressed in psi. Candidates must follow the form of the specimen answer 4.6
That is 130
